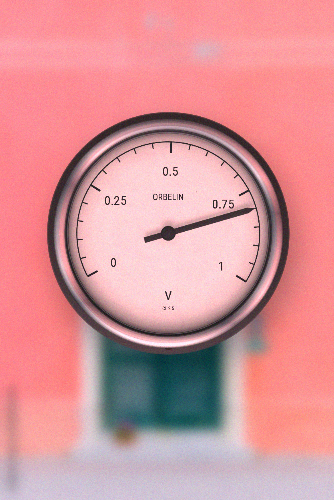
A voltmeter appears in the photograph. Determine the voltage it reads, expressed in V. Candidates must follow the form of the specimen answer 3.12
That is 0.8
